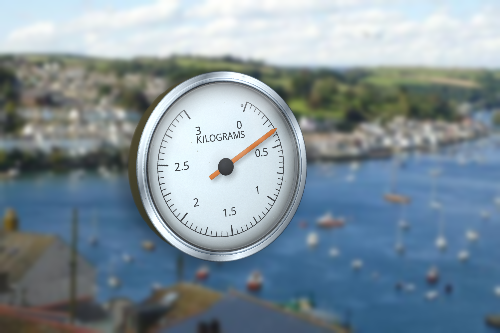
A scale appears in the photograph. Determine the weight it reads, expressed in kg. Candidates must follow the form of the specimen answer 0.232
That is 0.35
